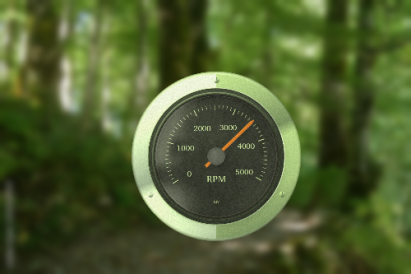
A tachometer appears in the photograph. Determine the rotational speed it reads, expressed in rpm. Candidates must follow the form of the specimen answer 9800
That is 3500
